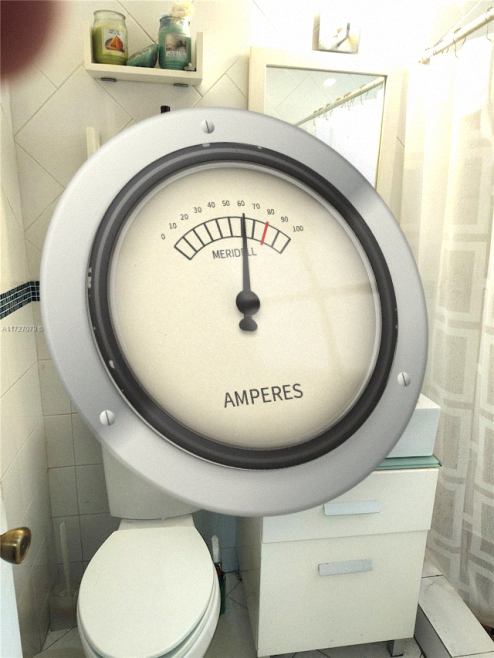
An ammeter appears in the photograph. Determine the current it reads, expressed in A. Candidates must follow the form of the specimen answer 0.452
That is 60
